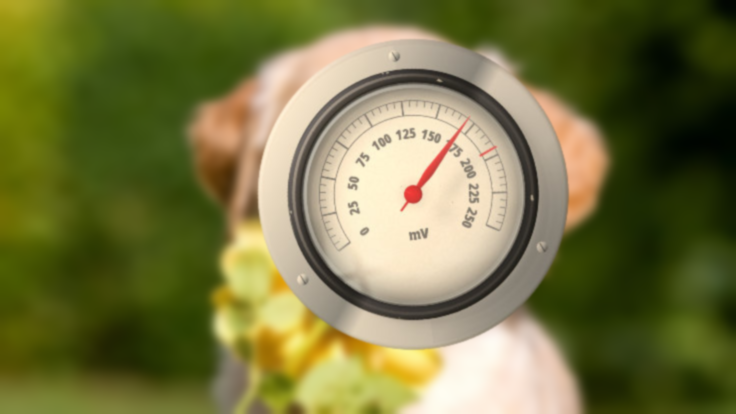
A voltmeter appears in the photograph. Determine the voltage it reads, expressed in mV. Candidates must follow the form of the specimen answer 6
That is 170
